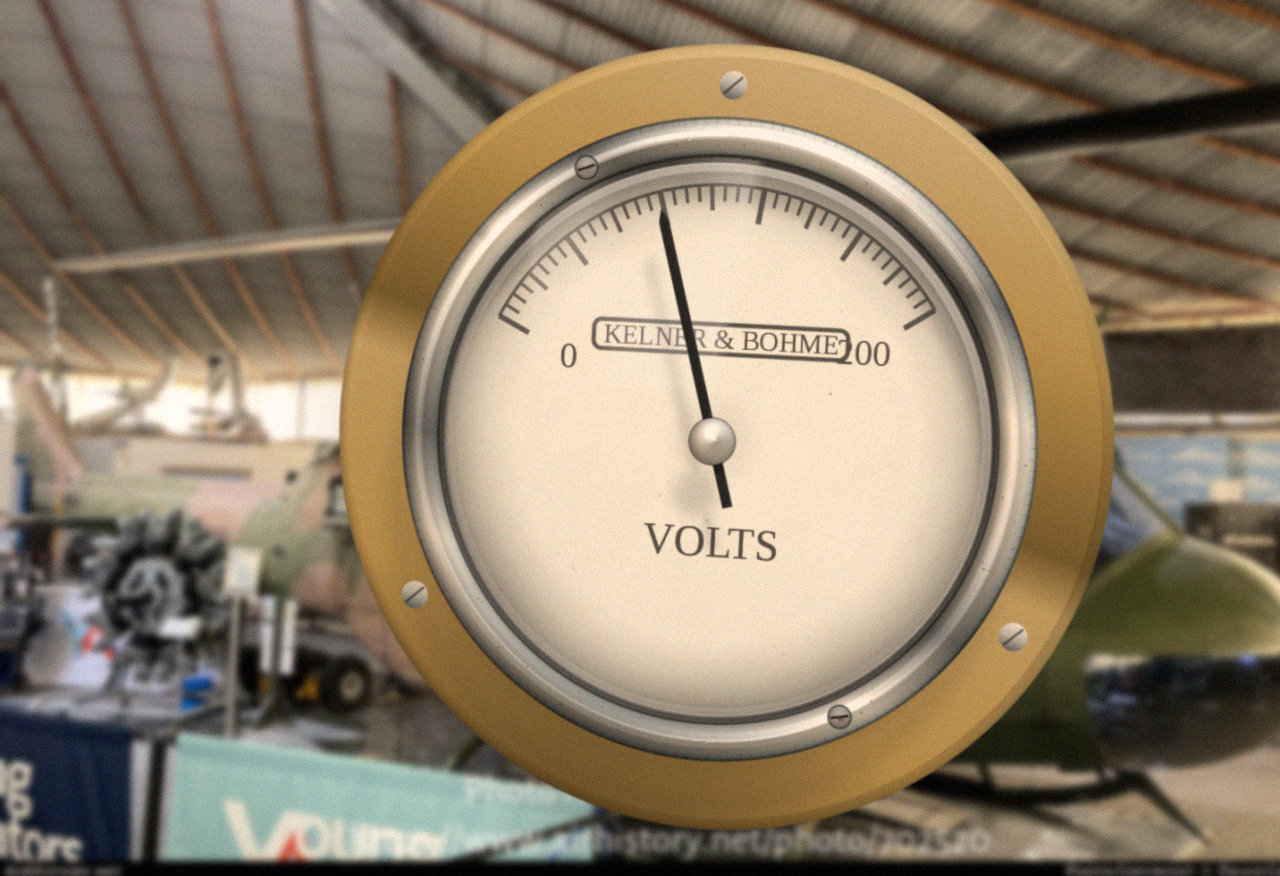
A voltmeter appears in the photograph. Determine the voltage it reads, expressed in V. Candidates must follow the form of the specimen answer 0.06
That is 80
